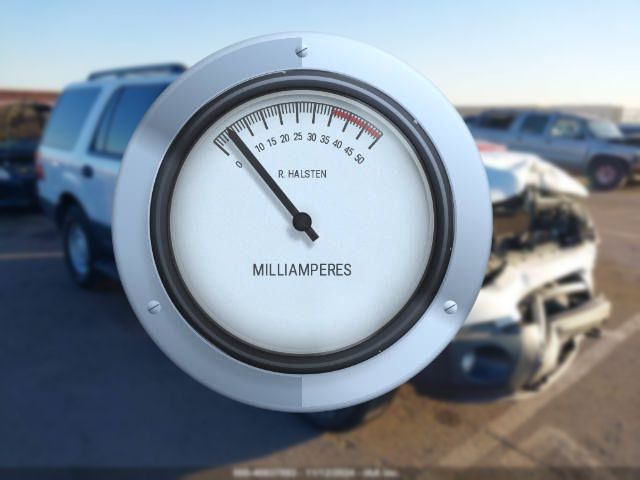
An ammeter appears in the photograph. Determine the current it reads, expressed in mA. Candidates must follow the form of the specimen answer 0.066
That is 5
